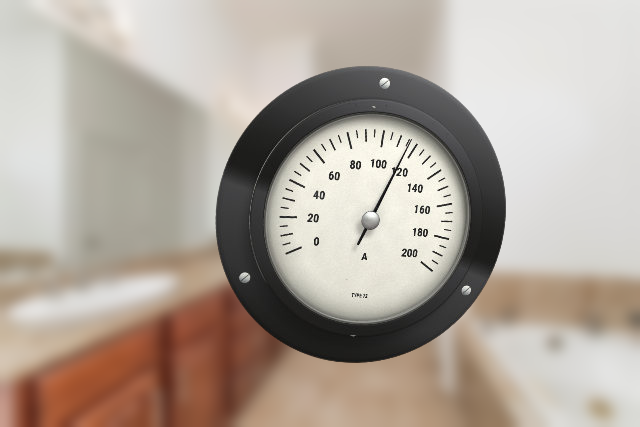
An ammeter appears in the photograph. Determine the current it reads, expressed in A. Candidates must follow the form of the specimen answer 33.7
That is 115
